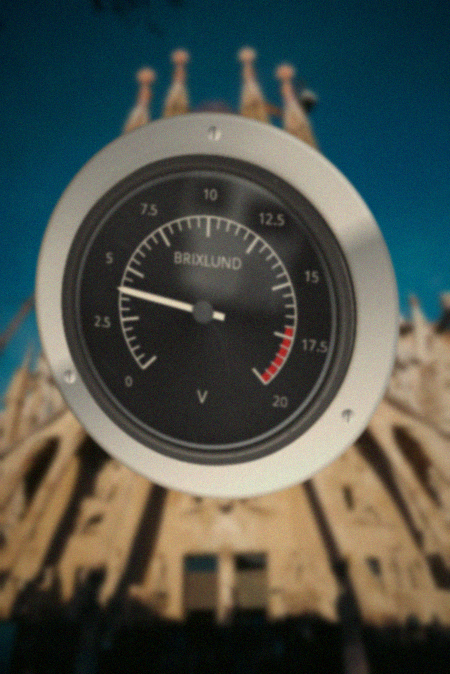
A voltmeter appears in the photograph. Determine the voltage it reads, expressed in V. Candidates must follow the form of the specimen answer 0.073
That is 4
